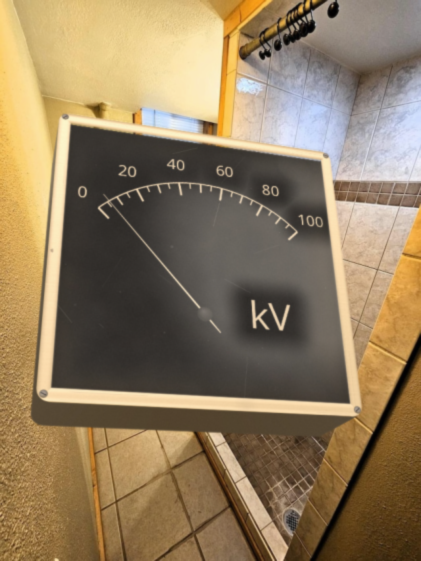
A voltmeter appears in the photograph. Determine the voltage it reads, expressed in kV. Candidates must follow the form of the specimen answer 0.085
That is 5
